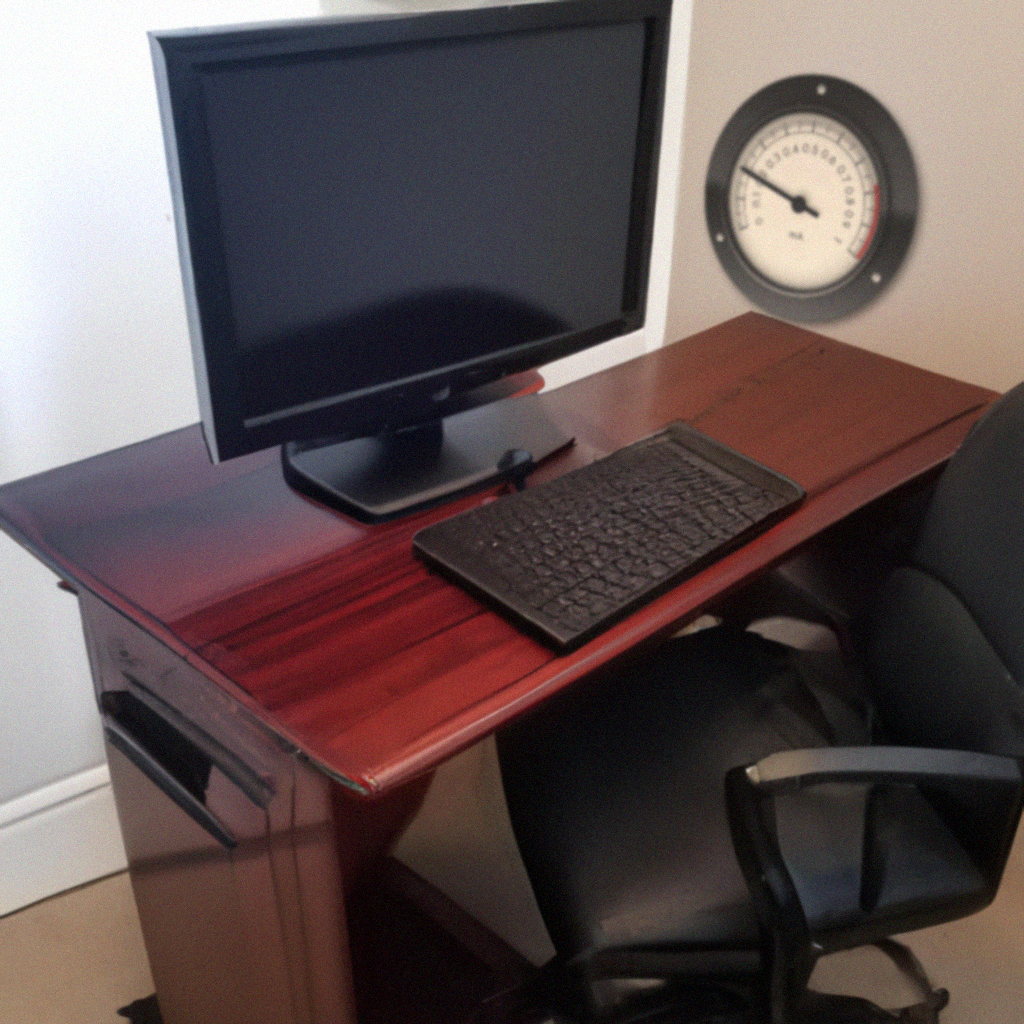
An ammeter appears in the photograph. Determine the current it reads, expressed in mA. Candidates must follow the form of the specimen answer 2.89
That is 0.2
